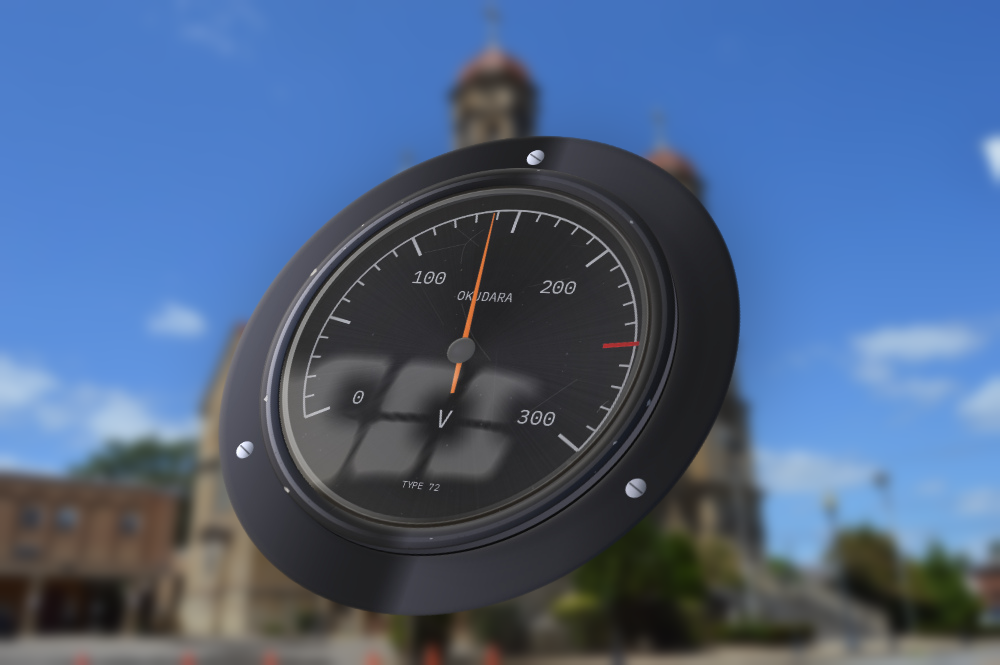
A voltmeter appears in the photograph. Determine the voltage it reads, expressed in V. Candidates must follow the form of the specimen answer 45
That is 140
